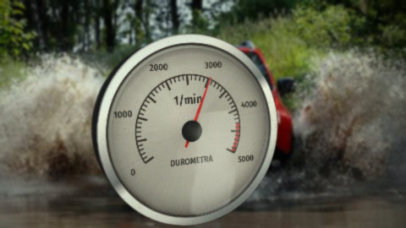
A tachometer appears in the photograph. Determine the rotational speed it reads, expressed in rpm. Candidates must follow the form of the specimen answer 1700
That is 3000
